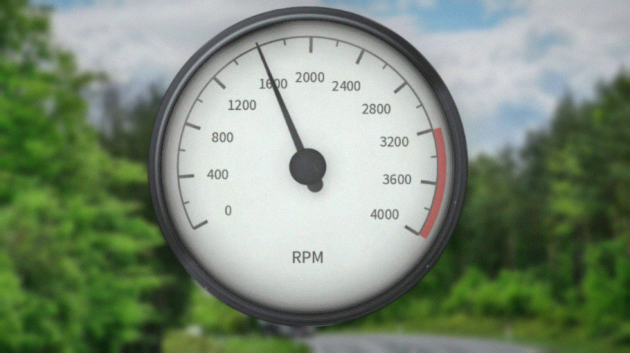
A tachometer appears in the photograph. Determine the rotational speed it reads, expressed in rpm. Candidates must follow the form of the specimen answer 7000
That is 1600
